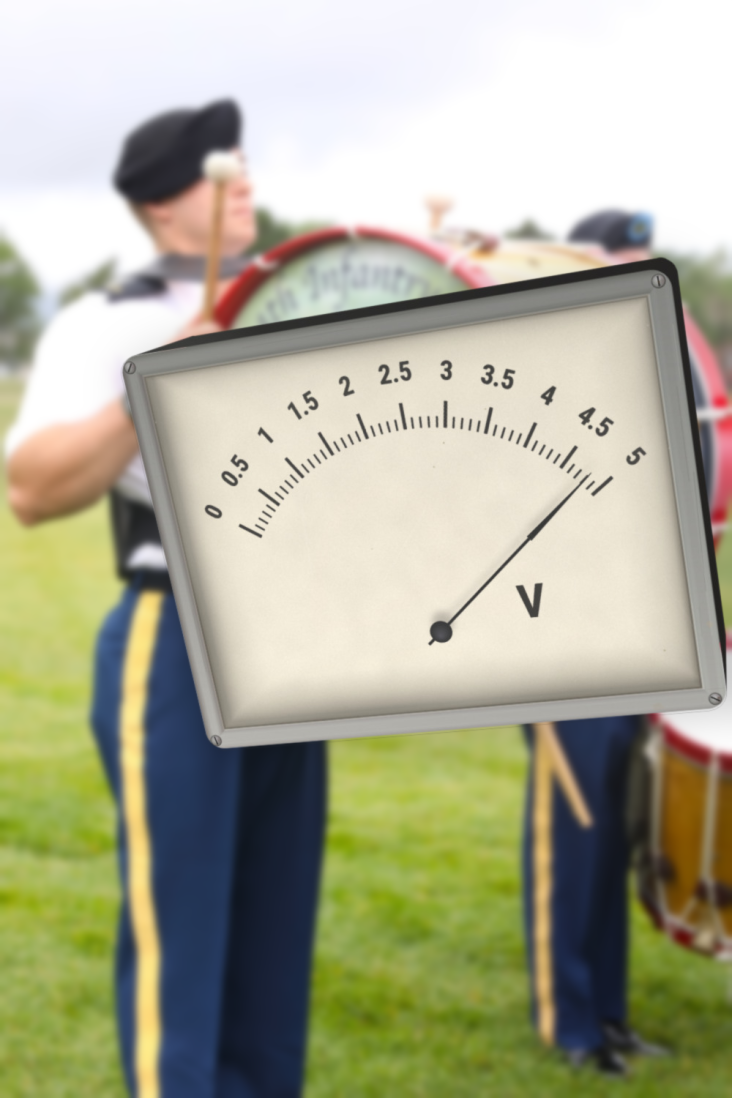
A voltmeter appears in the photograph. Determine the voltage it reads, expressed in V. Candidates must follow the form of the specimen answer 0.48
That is 4.8
